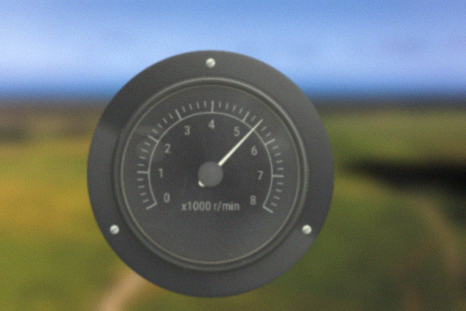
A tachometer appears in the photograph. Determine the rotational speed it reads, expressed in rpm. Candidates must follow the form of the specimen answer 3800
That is 5400
